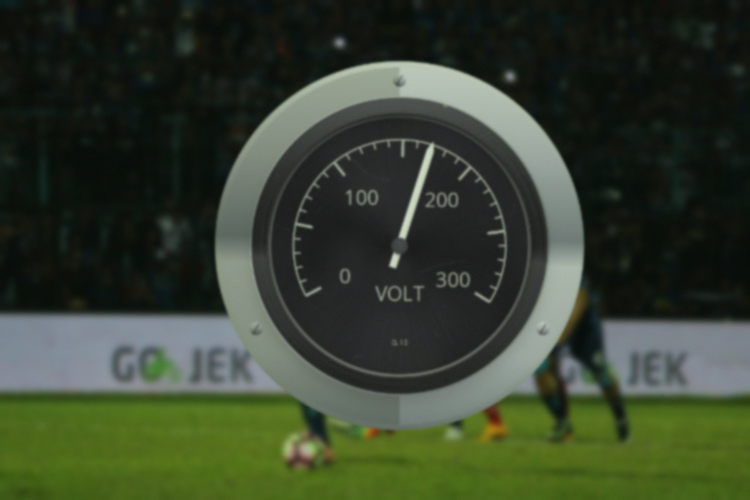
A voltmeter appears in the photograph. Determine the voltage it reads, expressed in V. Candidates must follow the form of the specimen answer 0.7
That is 170
